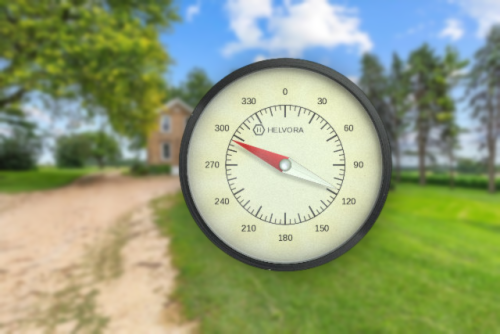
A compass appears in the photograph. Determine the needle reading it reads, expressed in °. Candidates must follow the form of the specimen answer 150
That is 295
